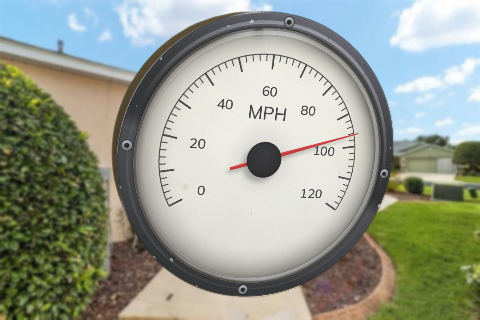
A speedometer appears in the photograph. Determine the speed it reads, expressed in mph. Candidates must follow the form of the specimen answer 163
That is 96
